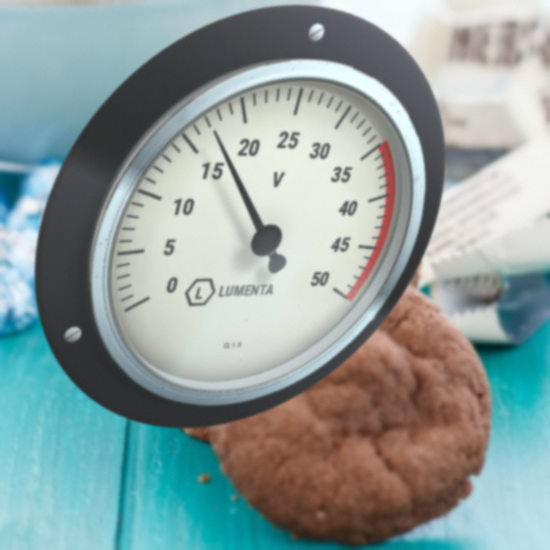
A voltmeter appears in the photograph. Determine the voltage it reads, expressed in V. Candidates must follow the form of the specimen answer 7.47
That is 17
